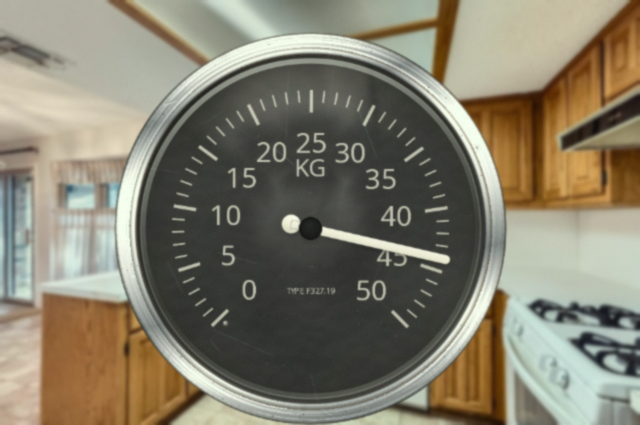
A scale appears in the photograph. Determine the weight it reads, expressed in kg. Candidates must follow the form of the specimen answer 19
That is 44
